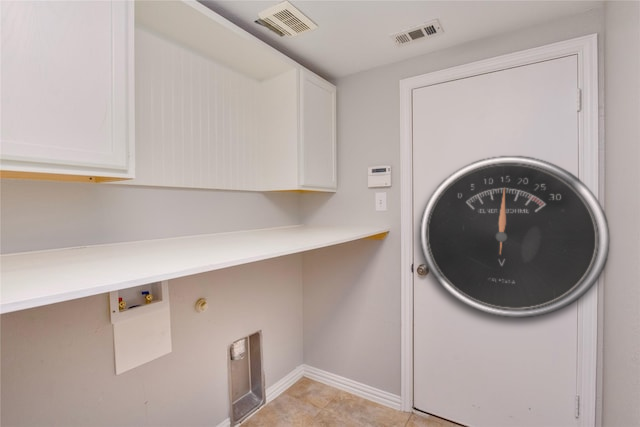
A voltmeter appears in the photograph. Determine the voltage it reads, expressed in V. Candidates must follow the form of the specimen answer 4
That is 15
